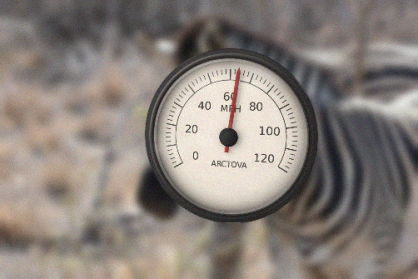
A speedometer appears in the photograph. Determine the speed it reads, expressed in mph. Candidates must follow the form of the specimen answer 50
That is 64
